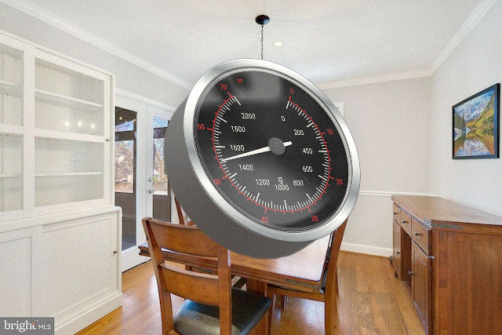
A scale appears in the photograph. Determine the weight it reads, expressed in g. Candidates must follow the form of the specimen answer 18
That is 1500
